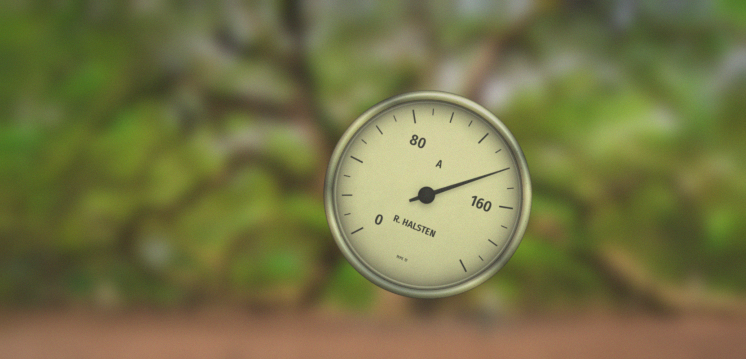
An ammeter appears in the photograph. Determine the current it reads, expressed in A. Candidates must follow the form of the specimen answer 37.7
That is 140
